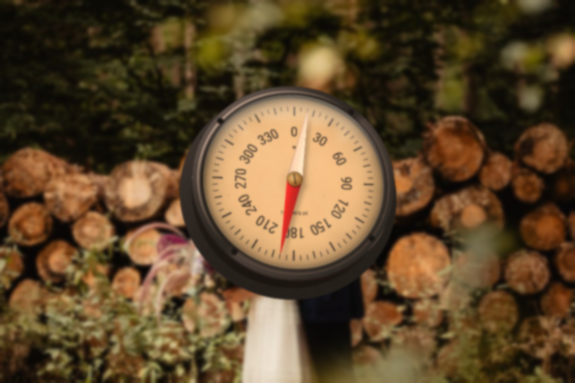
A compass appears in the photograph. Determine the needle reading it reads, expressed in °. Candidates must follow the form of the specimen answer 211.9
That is 190
